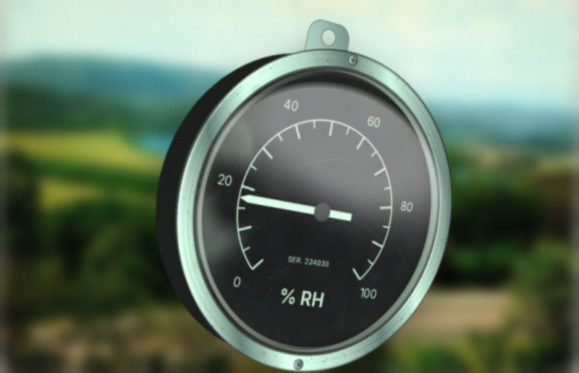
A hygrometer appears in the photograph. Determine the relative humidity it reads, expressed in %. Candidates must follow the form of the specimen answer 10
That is 17.5
